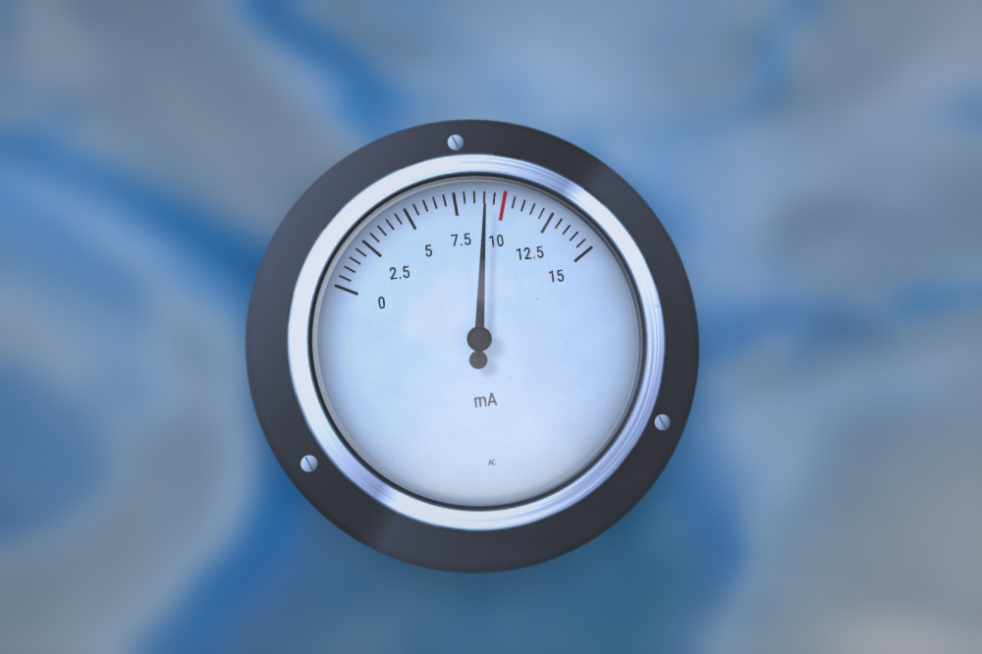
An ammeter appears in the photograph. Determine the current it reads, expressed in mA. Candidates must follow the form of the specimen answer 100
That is 9
